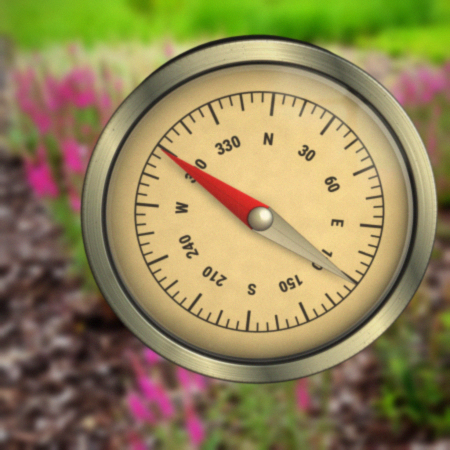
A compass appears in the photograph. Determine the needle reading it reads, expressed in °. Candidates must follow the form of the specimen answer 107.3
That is 300
